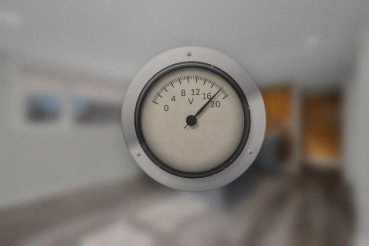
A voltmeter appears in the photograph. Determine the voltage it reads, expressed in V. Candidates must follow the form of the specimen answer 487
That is 18
